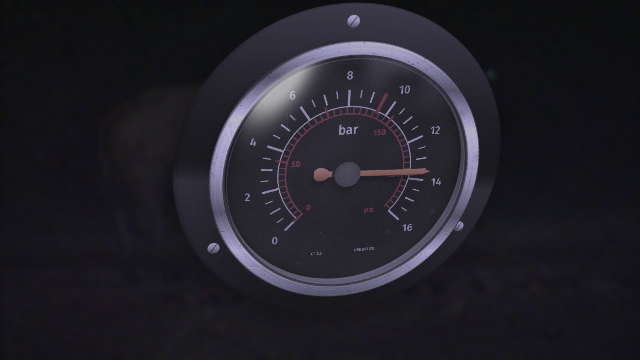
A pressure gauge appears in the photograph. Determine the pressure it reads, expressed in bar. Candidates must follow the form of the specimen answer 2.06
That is 13.5
